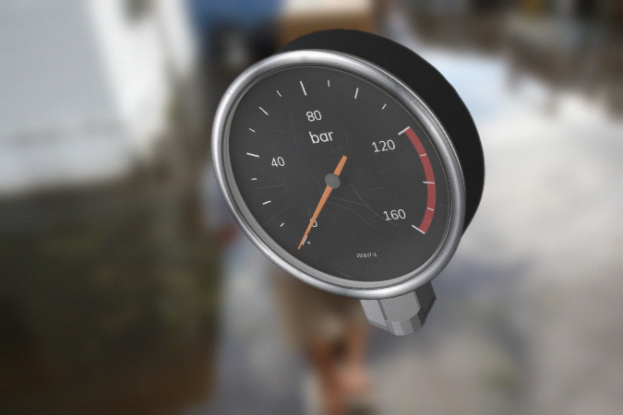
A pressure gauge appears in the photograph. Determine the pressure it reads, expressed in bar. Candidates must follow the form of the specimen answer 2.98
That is 0
